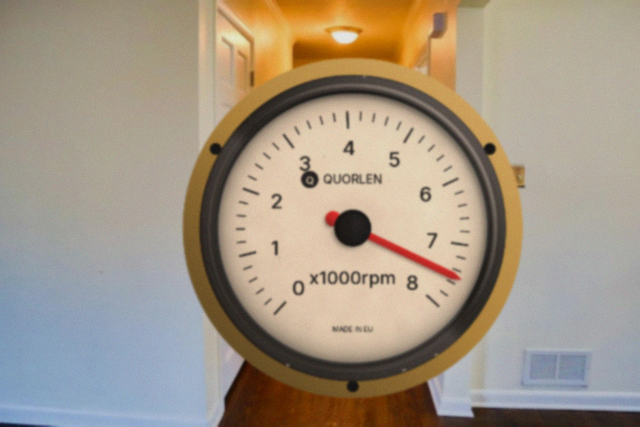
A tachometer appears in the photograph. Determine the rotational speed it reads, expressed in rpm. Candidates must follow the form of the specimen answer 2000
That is 7500
